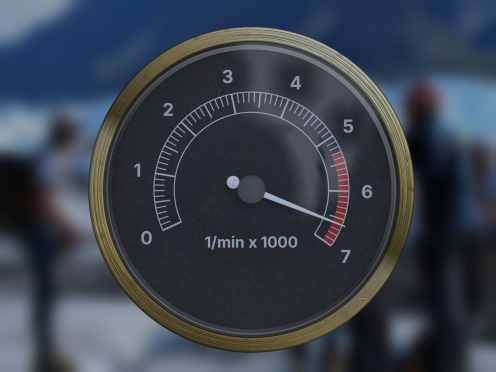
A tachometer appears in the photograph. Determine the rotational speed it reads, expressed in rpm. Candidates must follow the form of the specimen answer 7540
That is 6600
